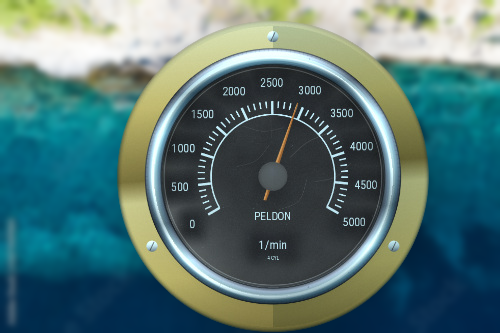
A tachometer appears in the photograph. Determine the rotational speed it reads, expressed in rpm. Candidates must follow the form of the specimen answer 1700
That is 2900
